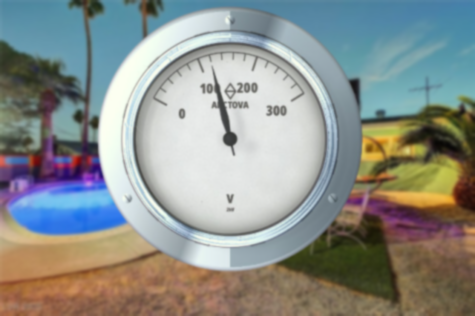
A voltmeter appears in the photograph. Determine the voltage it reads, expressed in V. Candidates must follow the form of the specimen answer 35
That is 120
